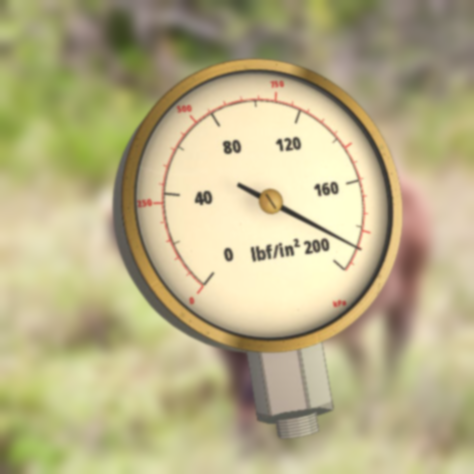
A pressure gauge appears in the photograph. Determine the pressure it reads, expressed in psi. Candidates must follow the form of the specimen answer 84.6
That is 190
